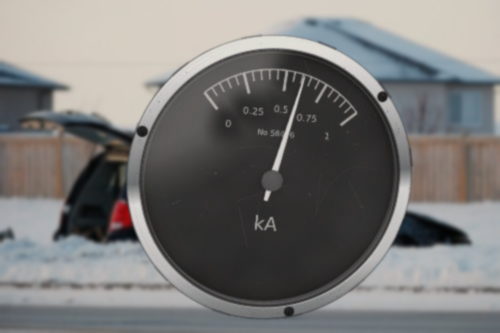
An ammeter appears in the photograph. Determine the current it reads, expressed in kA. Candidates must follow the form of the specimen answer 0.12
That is 0.6
